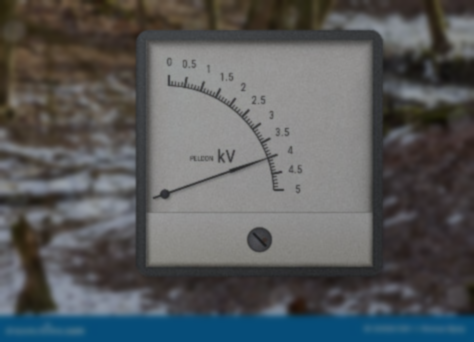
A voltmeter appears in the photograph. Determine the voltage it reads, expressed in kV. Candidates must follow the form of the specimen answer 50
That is 4
